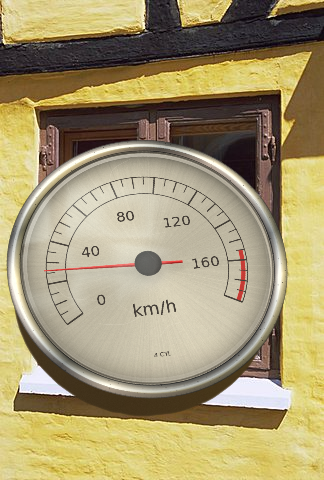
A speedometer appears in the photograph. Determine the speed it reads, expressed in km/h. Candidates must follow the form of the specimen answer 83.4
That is 25
